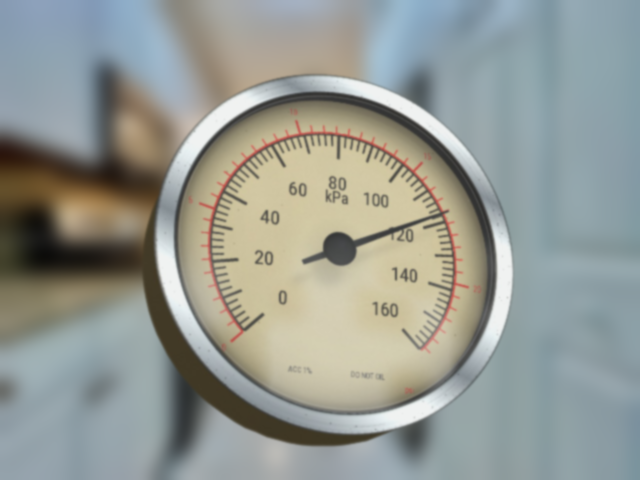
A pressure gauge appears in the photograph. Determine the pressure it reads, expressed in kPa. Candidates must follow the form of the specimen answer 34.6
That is 118
